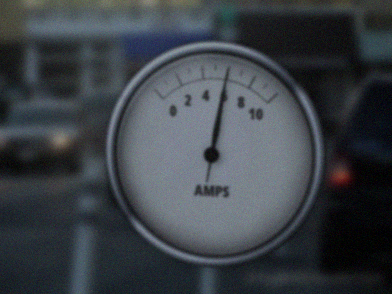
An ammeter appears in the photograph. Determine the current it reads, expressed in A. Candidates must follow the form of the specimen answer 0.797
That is 6
